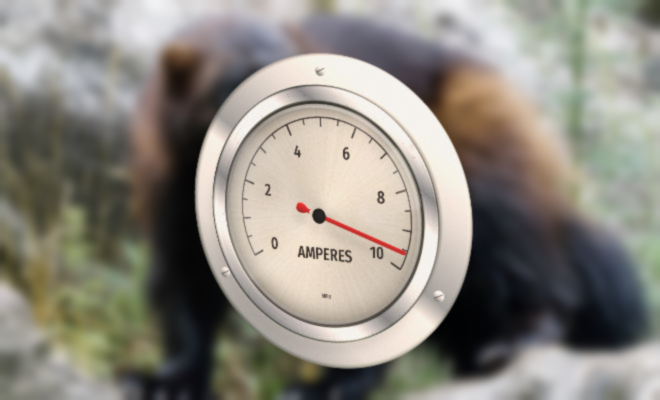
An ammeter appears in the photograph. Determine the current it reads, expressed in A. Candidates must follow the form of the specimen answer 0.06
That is 9.5
